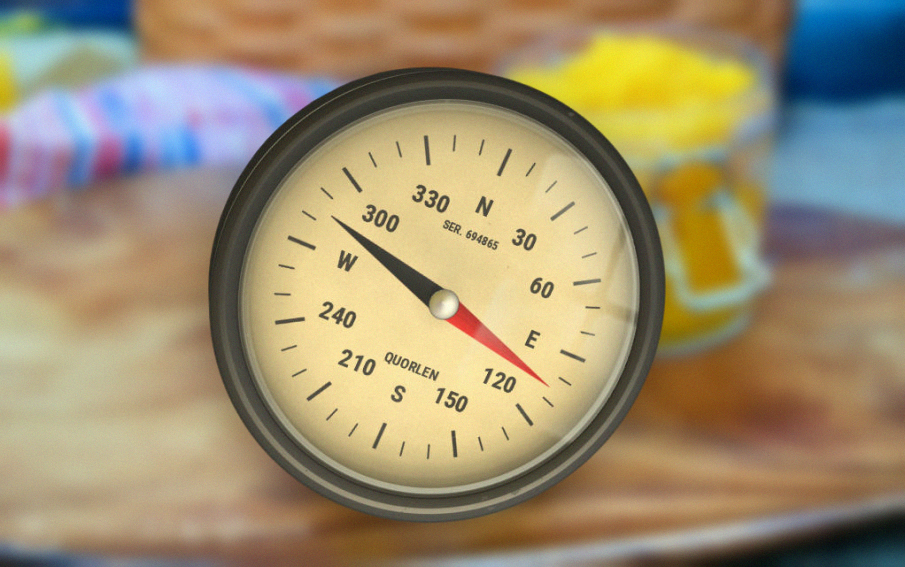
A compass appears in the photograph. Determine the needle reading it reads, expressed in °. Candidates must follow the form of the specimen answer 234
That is 105
